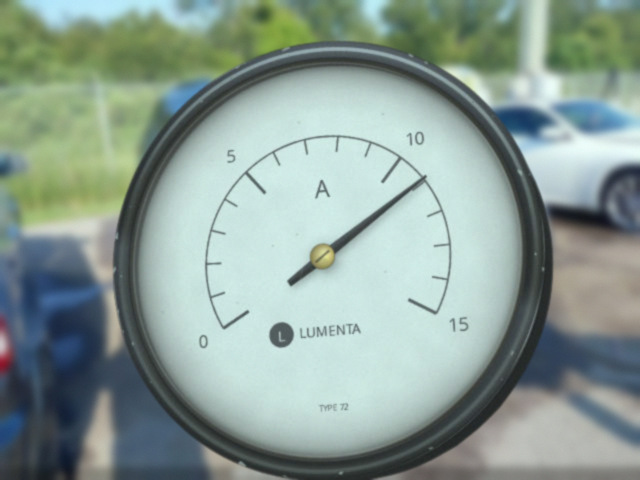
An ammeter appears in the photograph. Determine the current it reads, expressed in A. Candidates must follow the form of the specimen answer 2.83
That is 11
